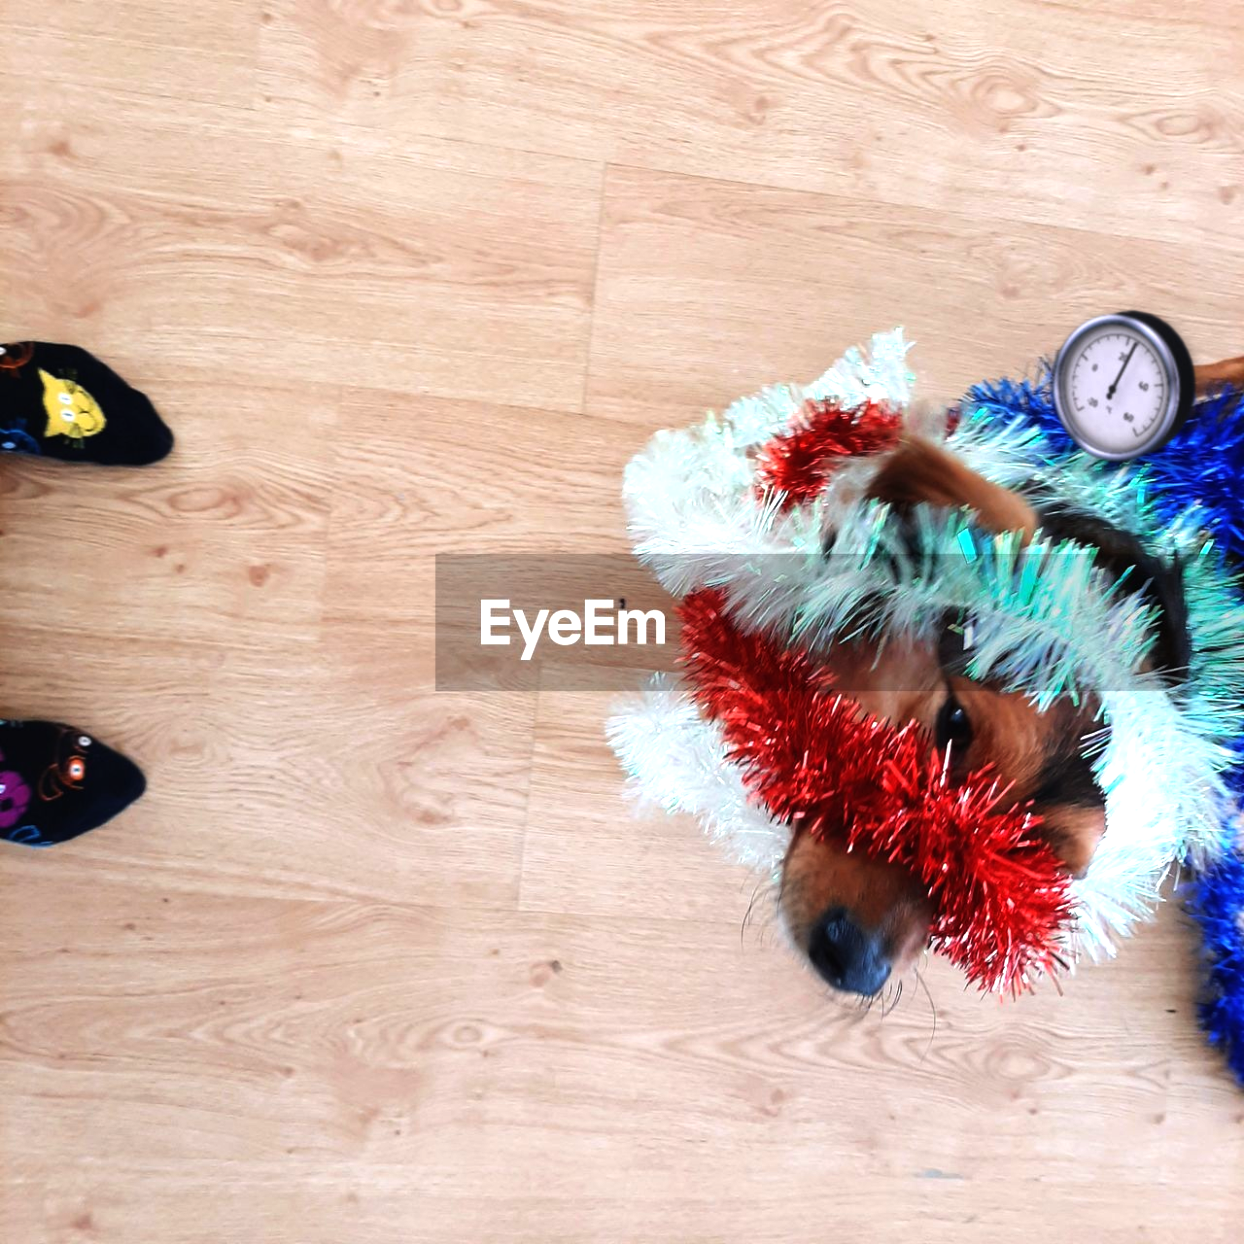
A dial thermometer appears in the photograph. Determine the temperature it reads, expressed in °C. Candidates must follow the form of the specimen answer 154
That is 24
